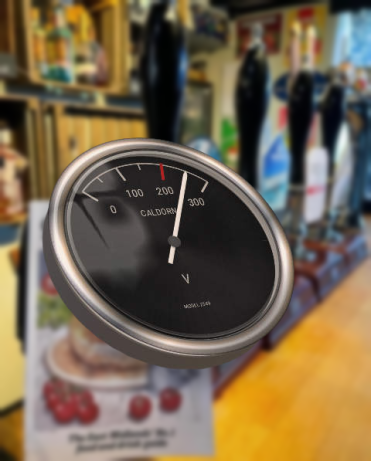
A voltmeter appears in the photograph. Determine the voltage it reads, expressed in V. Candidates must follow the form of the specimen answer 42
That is 250
